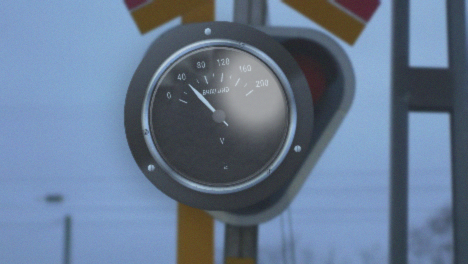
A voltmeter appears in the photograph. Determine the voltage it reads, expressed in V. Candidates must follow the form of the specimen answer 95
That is 40
